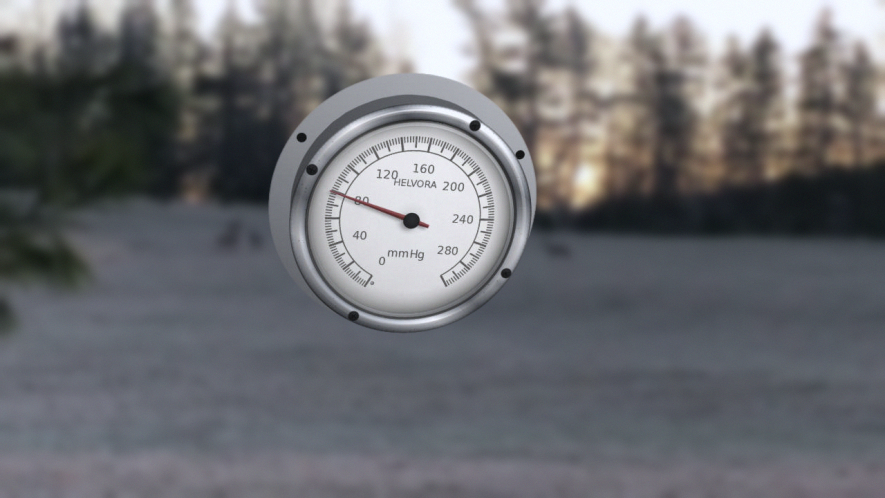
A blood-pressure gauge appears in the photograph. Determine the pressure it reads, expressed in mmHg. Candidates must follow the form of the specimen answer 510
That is 80
